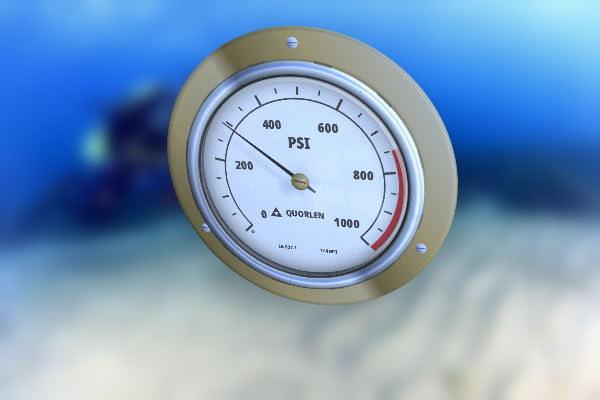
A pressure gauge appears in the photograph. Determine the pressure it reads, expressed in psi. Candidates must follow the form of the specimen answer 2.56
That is 300
